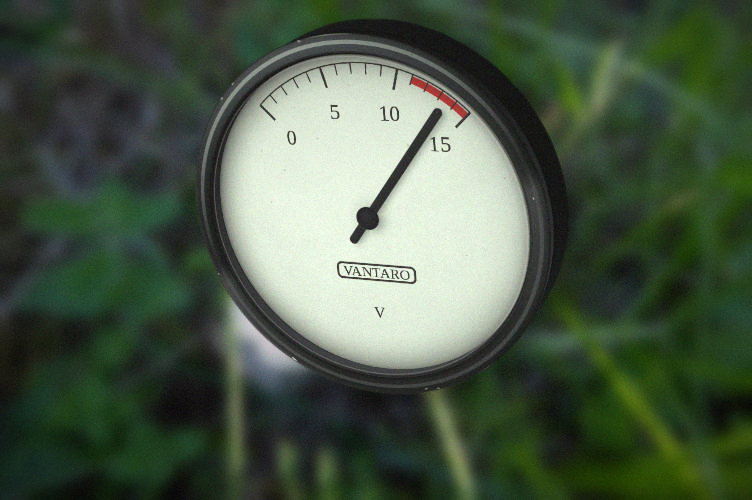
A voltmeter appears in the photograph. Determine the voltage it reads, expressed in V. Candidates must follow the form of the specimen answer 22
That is 13.5
